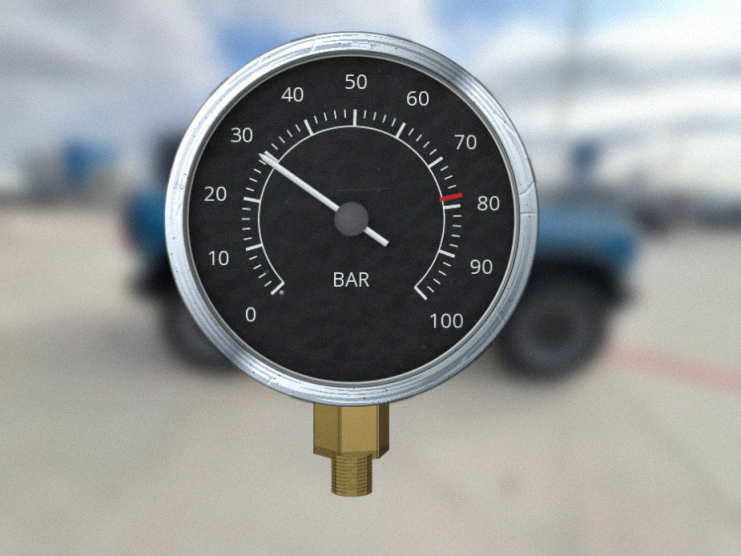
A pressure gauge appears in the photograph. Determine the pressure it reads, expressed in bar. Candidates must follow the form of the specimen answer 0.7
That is 29
